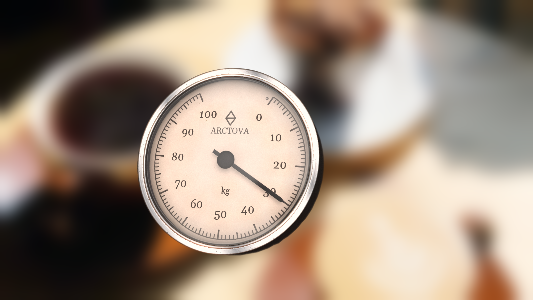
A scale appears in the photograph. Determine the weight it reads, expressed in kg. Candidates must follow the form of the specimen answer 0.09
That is 30
